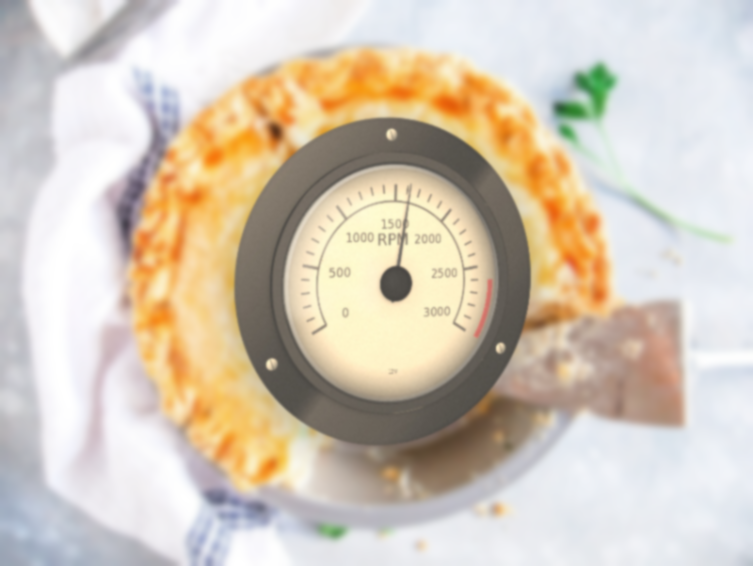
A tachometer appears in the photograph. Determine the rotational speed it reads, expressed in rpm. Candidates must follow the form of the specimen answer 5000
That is 1600
